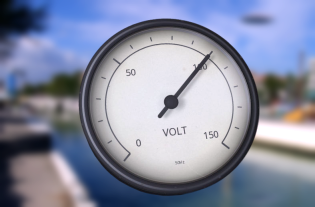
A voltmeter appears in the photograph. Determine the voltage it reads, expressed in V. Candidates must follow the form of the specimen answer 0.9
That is 100
